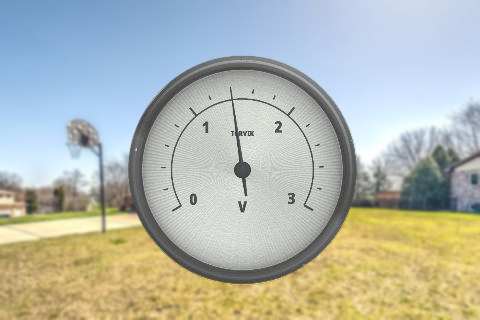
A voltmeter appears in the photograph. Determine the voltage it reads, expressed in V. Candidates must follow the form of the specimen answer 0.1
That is 1.4
